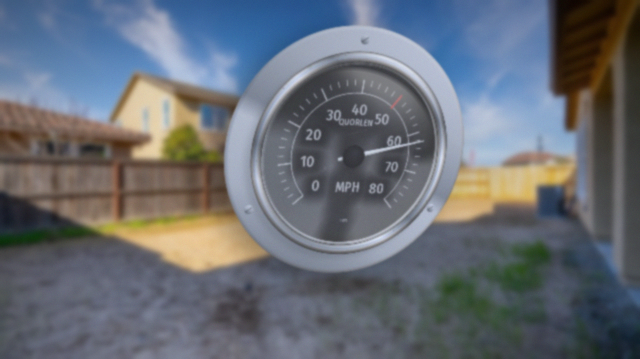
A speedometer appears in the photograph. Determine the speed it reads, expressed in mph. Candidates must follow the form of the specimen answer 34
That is 62
